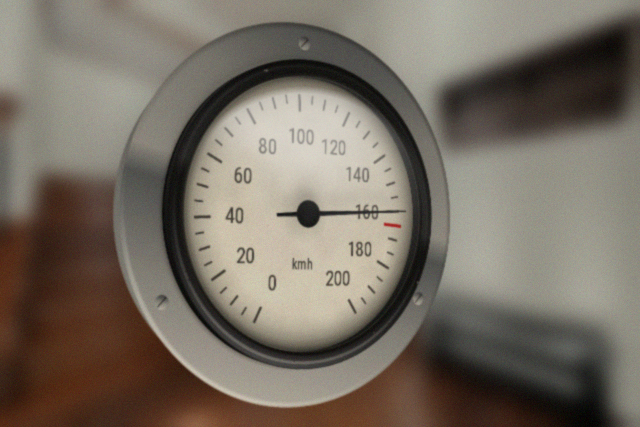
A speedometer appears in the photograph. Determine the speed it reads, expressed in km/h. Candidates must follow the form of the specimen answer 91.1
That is 160
